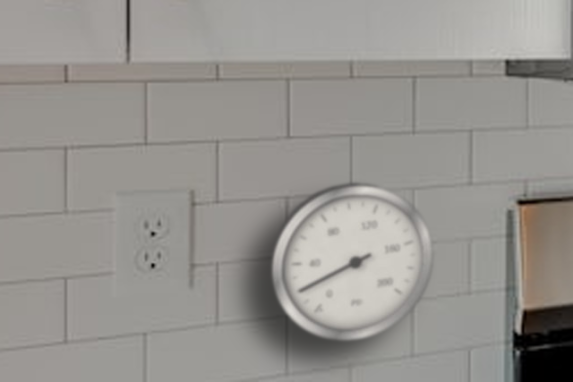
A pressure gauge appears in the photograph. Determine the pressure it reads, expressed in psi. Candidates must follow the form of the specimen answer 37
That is 20
